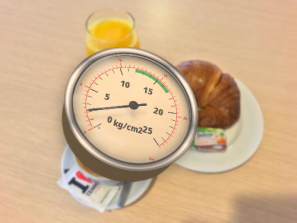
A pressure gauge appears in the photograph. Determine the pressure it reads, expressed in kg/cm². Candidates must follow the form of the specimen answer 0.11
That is 2
